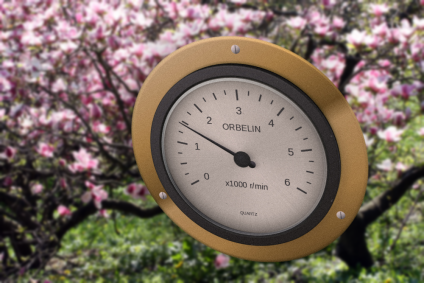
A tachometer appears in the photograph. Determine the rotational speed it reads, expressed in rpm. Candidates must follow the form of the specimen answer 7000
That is 1500
